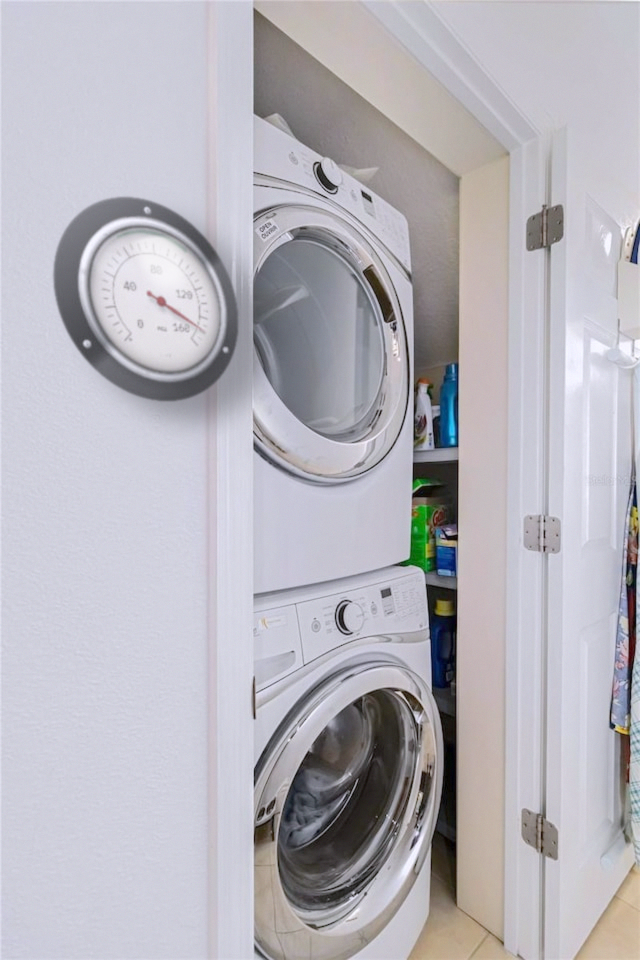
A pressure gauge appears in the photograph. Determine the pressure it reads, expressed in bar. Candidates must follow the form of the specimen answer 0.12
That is 150
